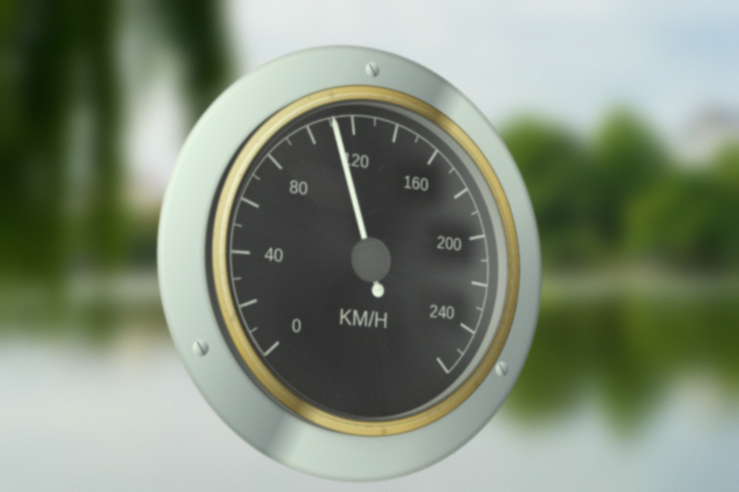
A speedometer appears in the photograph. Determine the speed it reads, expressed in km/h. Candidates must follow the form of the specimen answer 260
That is 110
